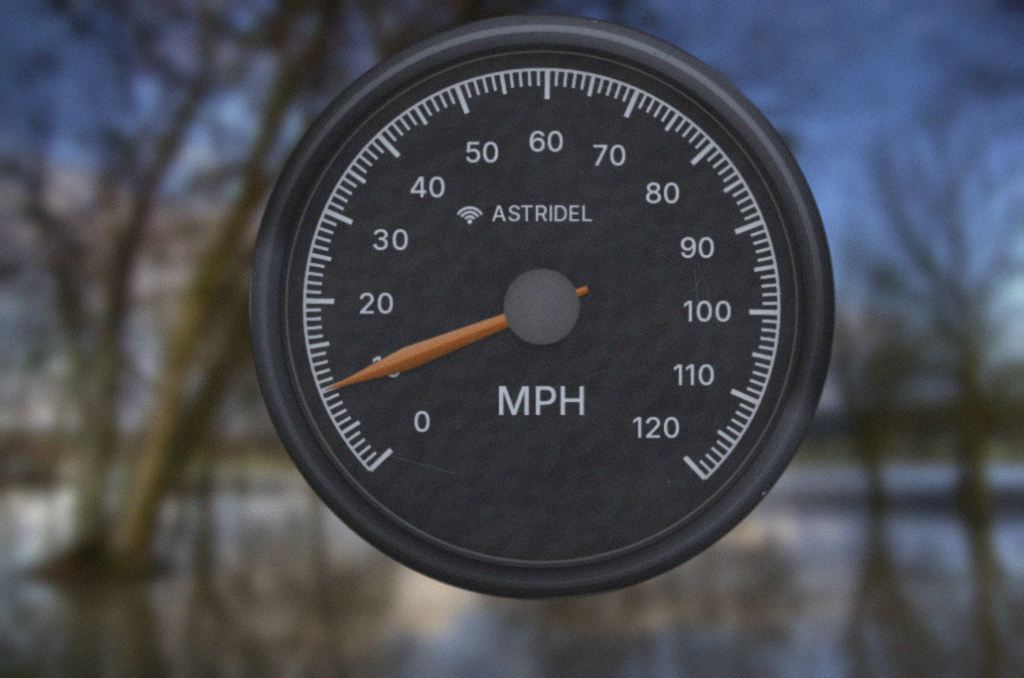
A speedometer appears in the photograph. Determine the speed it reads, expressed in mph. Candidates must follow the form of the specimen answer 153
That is 10
